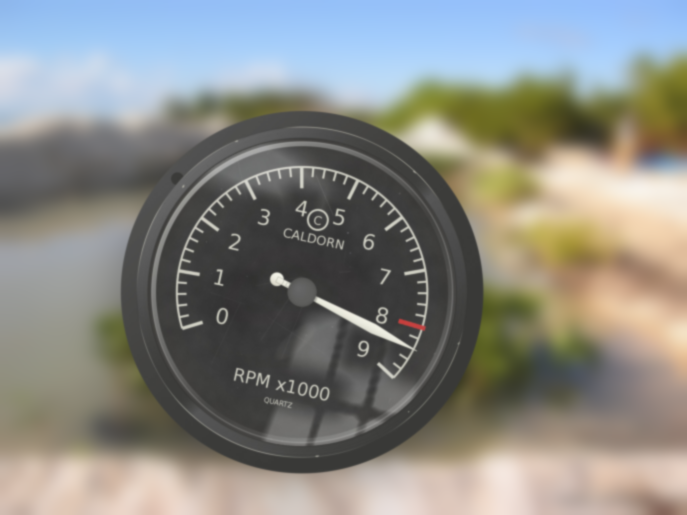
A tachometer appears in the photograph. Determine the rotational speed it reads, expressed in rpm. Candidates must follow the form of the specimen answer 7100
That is 8400
